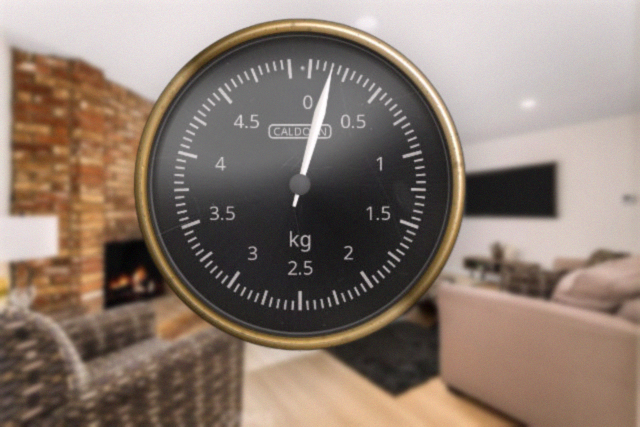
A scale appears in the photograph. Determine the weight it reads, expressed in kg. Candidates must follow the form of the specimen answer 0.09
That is 0.15
